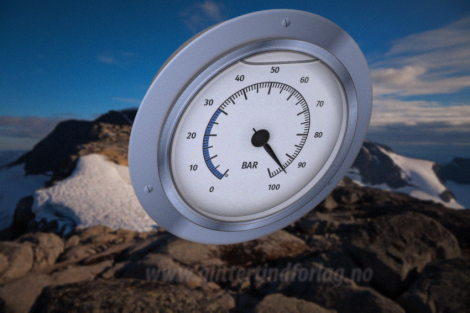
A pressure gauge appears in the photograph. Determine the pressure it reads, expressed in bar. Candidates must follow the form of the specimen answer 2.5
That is 95
